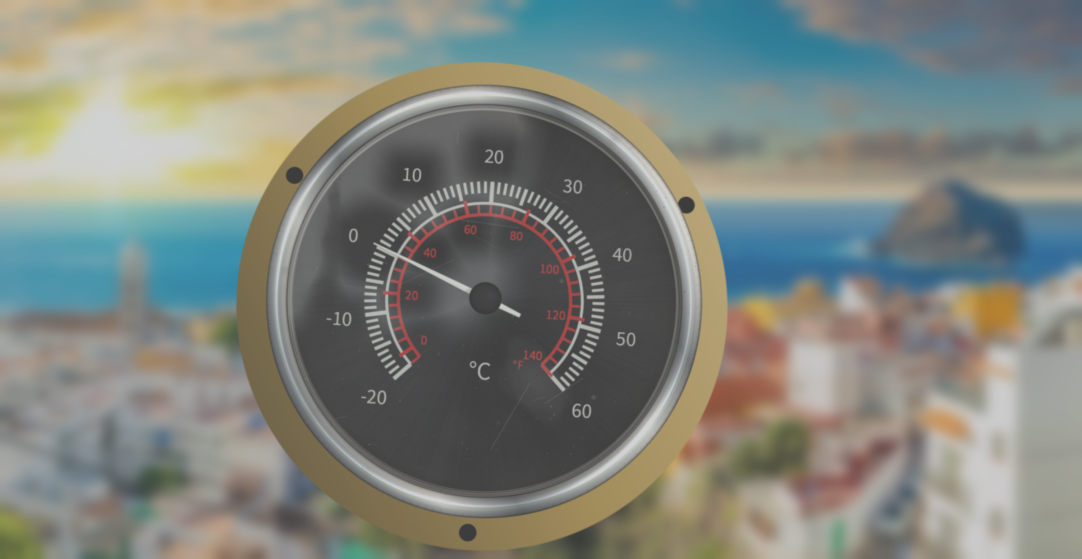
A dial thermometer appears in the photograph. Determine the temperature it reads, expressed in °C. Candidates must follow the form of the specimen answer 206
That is 0
